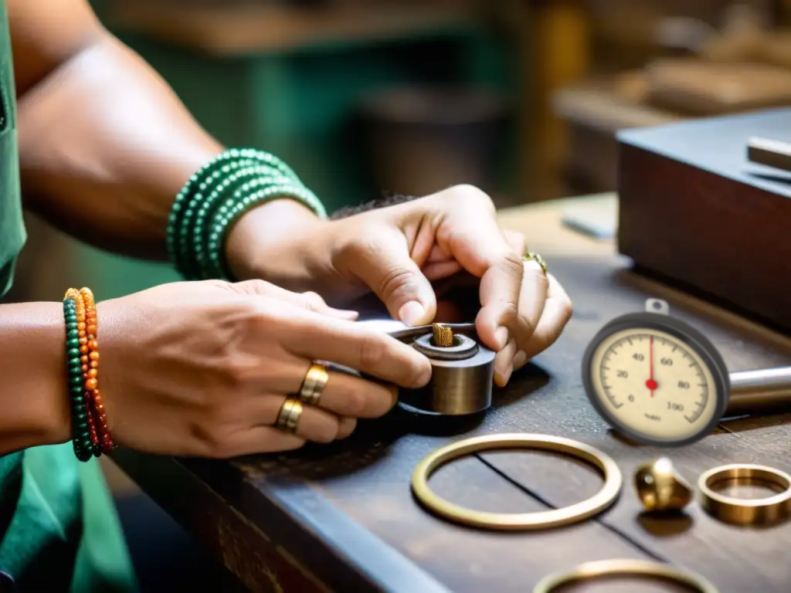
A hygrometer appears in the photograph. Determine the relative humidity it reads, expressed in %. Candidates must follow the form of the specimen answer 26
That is 50
